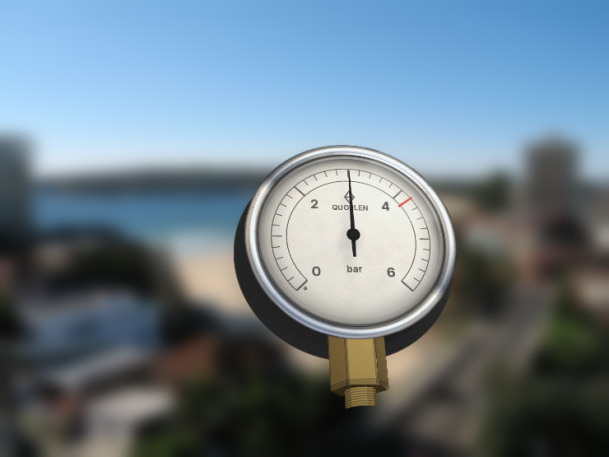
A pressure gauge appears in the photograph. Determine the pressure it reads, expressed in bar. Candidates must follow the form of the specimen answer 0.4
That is 3
